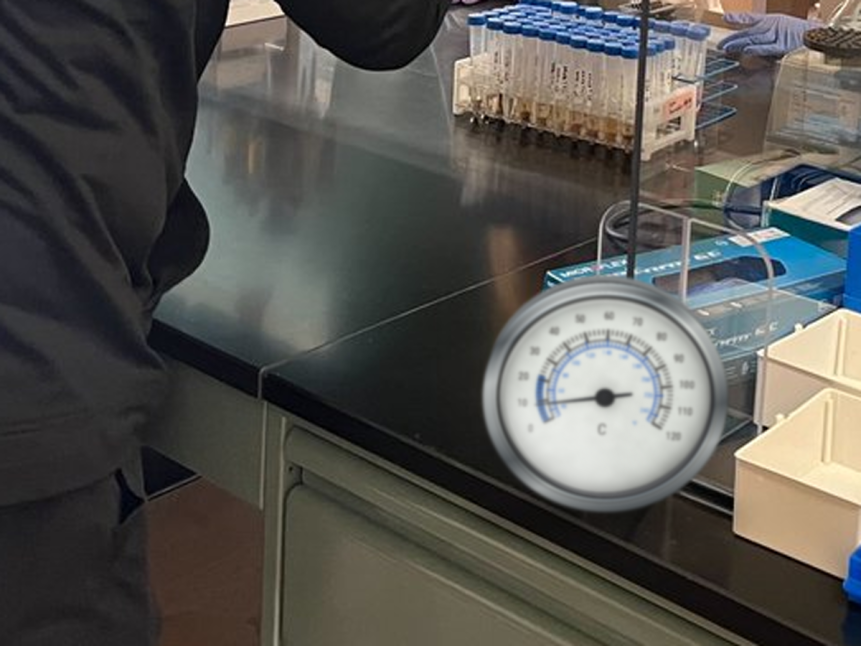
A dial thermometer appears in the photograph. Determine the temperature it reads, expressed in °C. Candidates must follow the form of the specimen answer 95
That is 10
